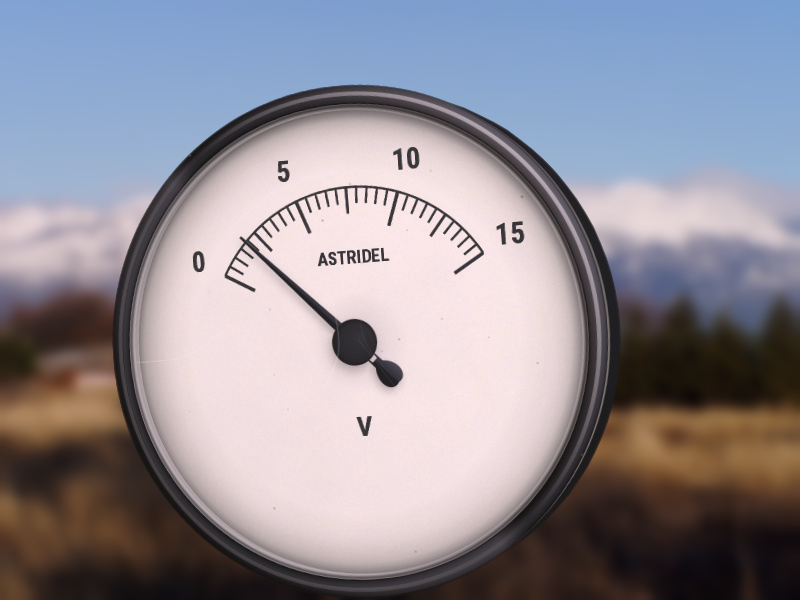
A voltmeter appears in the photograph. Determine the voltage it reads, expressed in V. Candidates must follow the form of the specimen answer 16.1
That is 2
